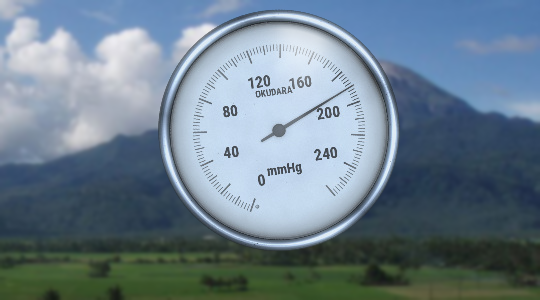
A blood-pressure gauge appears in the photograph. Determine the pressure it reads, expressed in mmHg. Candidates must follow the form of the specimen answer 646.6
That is 190
